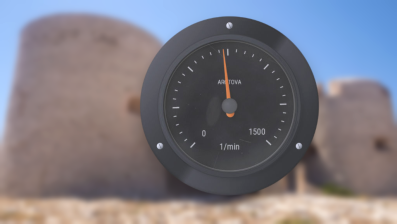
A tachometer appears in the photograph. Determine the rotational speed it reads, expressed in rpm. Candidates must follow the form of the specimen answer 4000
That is 725
